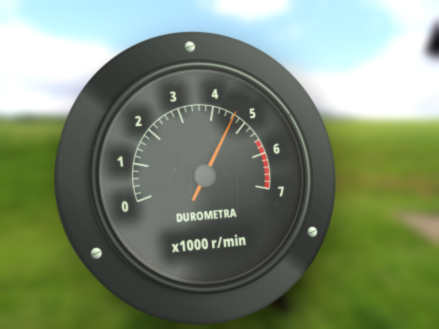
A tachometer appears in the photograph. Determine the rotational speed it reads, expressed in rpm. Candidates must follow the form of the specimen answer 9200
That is 4600
